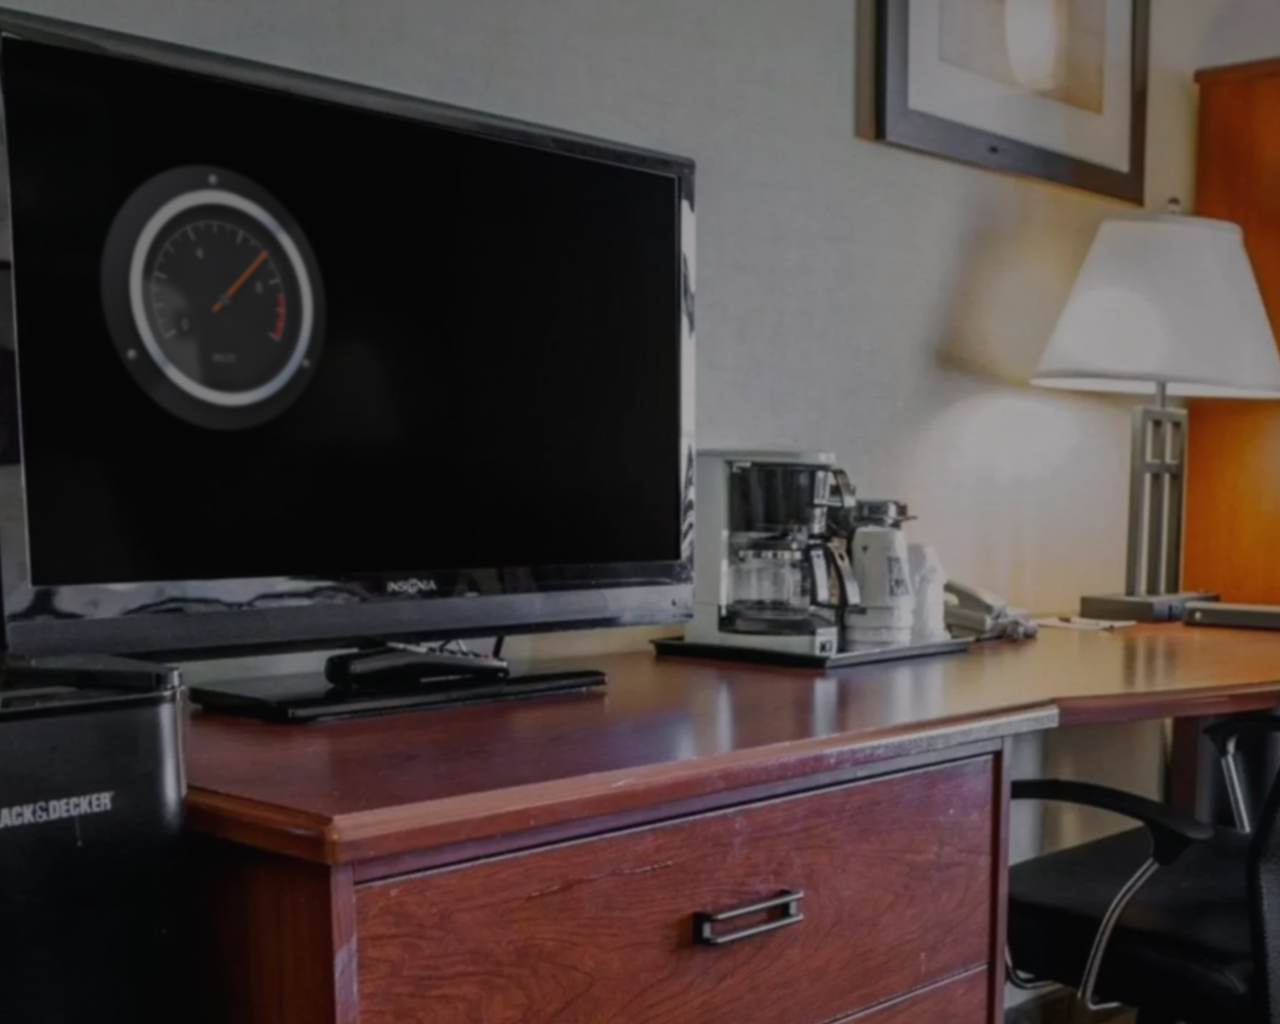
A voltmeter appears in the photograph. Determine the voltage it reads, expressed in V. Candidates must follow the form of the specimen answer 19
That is 7
